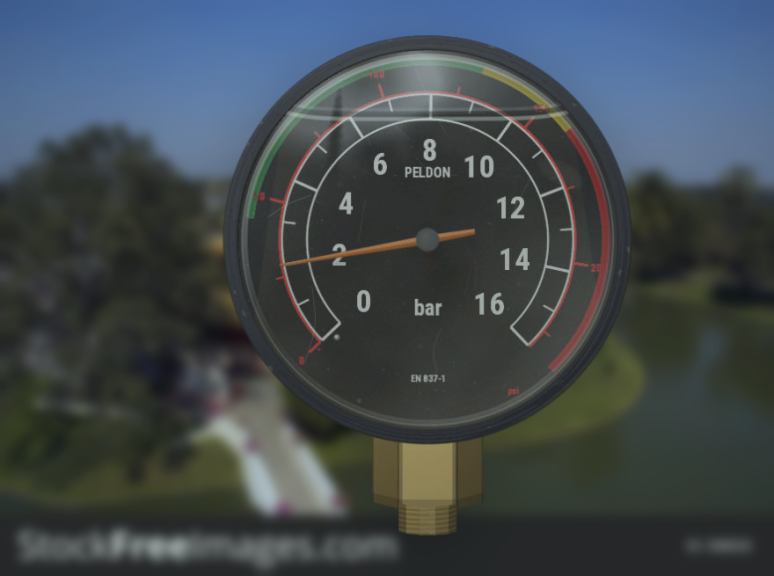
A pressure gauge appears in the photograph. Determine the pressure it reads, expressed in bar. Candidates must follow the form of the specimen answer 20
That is 2
